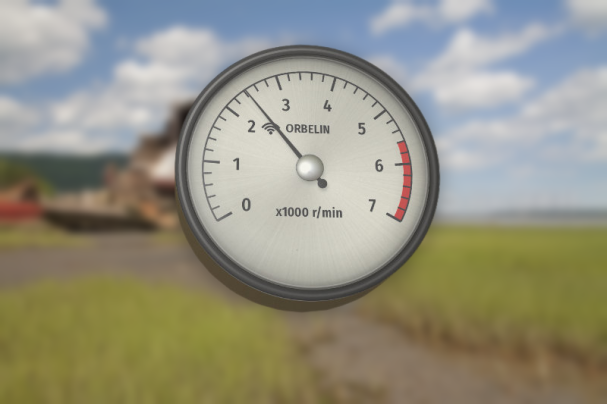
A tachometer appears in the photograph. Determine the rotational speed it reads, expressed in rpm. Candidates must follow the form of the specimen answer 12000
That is 2400
